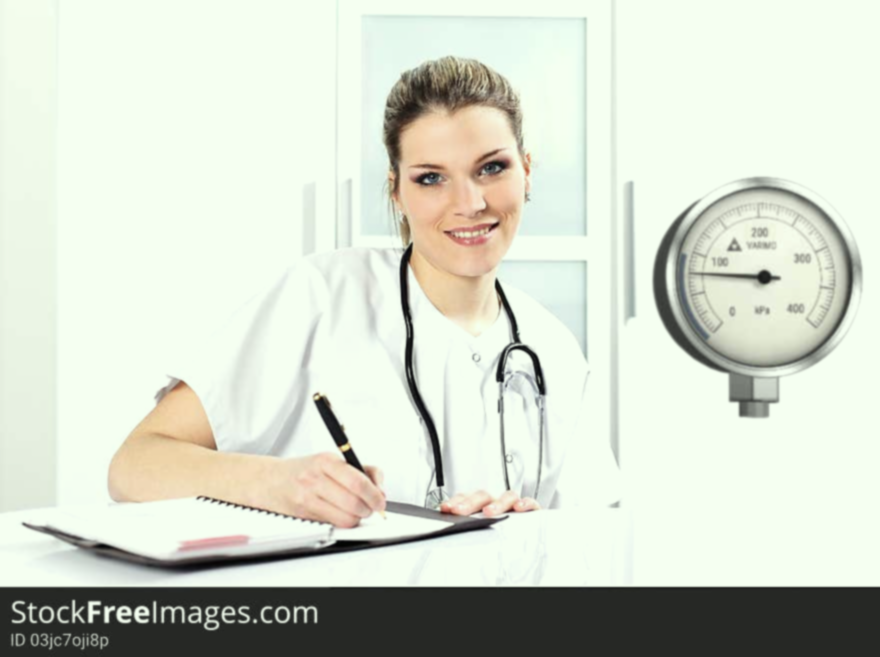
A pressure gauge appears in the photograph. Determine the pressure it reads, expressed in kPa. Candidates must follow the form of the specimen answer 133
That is 75
